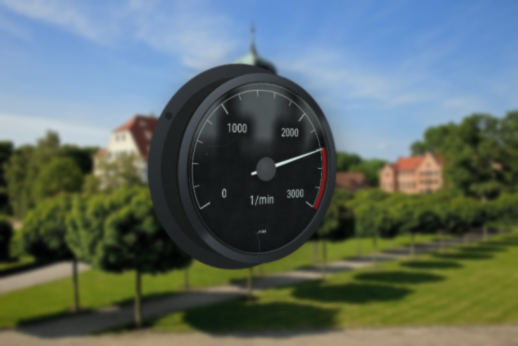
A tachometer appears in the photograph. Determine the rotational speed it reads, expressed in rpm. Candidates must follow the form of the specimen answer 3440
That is 2400
